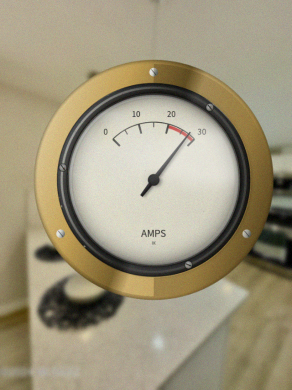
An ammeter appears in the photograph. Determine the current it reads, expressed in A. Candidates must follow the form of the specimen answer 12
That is 27.5
